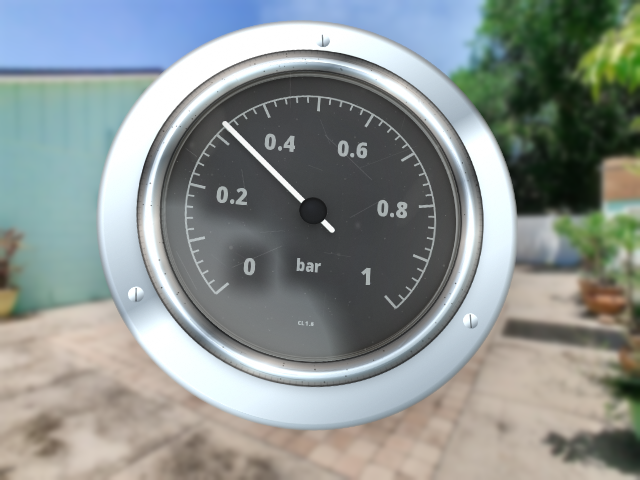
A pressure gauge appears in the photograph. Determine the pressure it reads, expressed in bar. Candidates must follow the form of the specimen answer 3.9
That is 0.32
